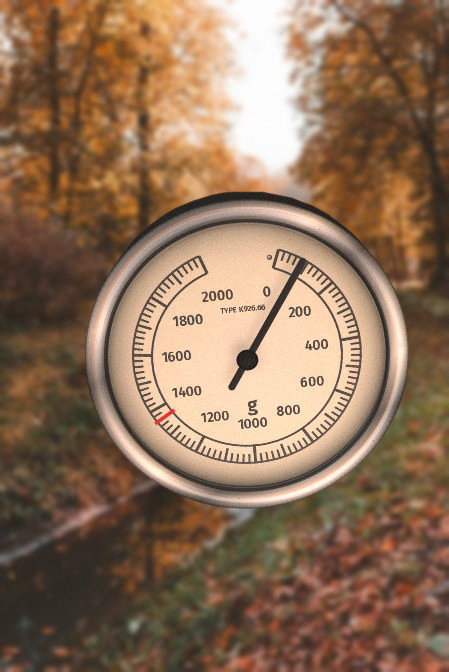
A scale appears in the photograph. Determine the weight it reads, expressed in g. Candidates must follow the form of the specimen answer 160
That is 80
